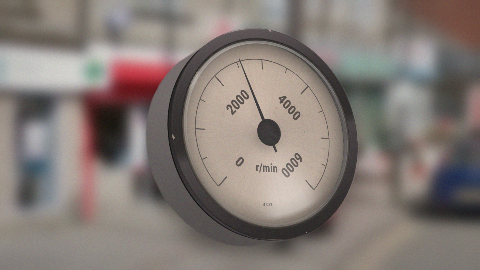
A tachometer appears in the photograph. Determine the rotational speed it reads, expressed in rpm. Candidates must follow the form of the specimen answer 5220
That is 2500
